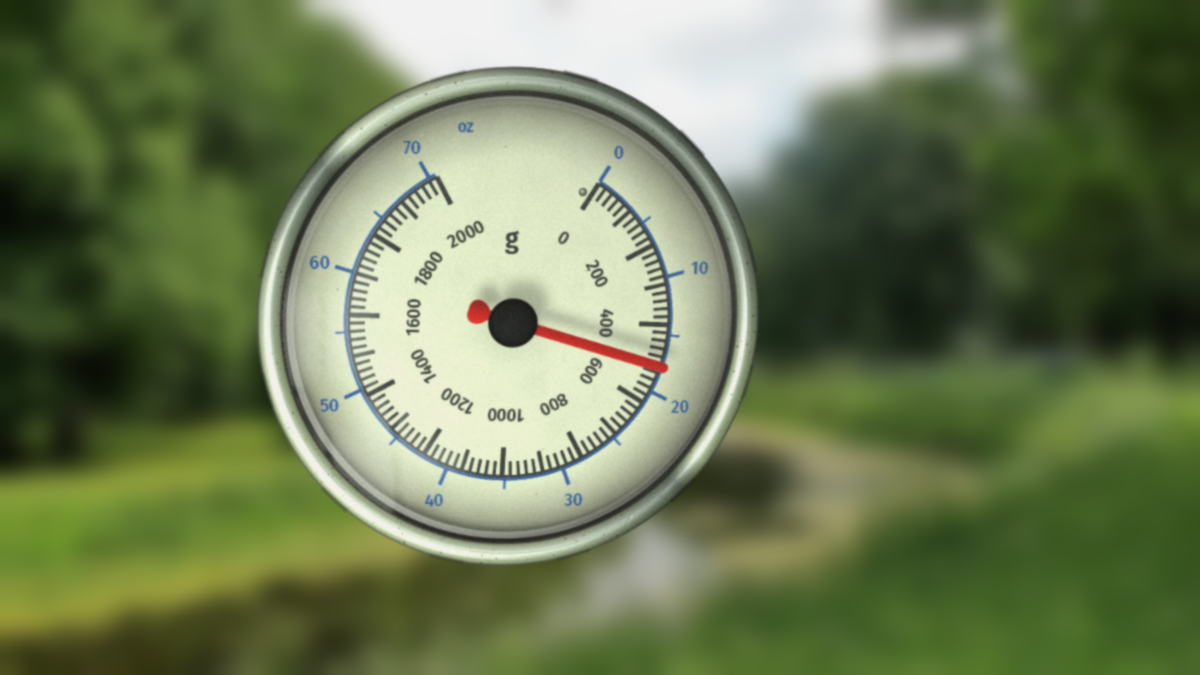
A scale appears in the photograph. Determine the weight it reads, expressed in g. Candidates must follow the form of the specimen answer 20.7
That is 500
